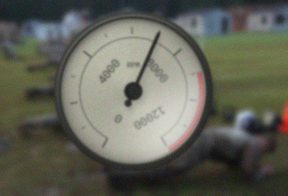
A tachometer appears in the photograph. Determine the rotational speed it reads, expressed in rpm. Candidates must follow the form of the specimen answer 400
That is 7000
